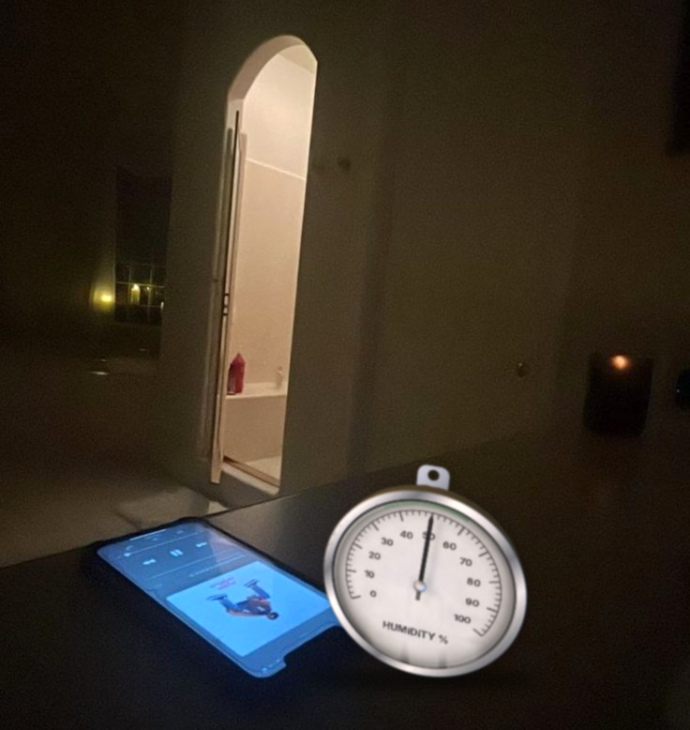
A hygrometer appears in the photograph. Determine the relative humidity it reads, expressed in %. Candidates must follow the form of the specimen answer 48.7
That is 50
